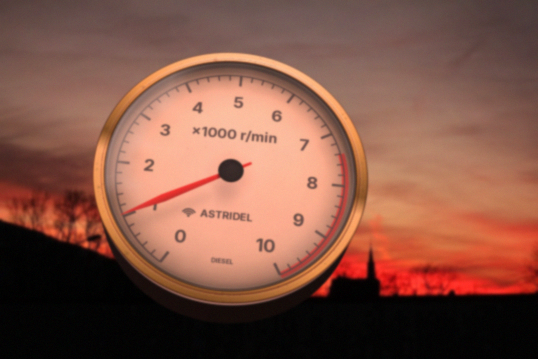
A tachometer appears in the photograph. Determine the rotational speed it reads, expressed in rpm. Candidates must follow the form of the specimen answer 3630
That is 1000
